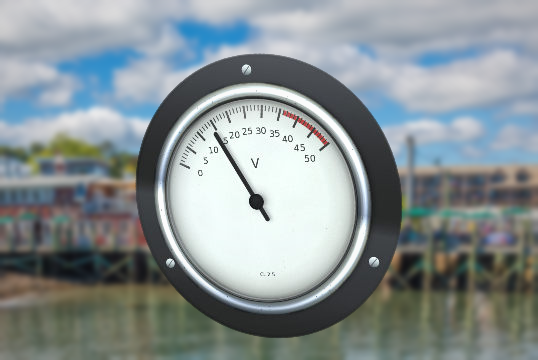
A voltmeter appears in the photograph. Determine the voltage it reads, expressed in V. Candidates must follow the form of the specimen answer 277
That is 15
